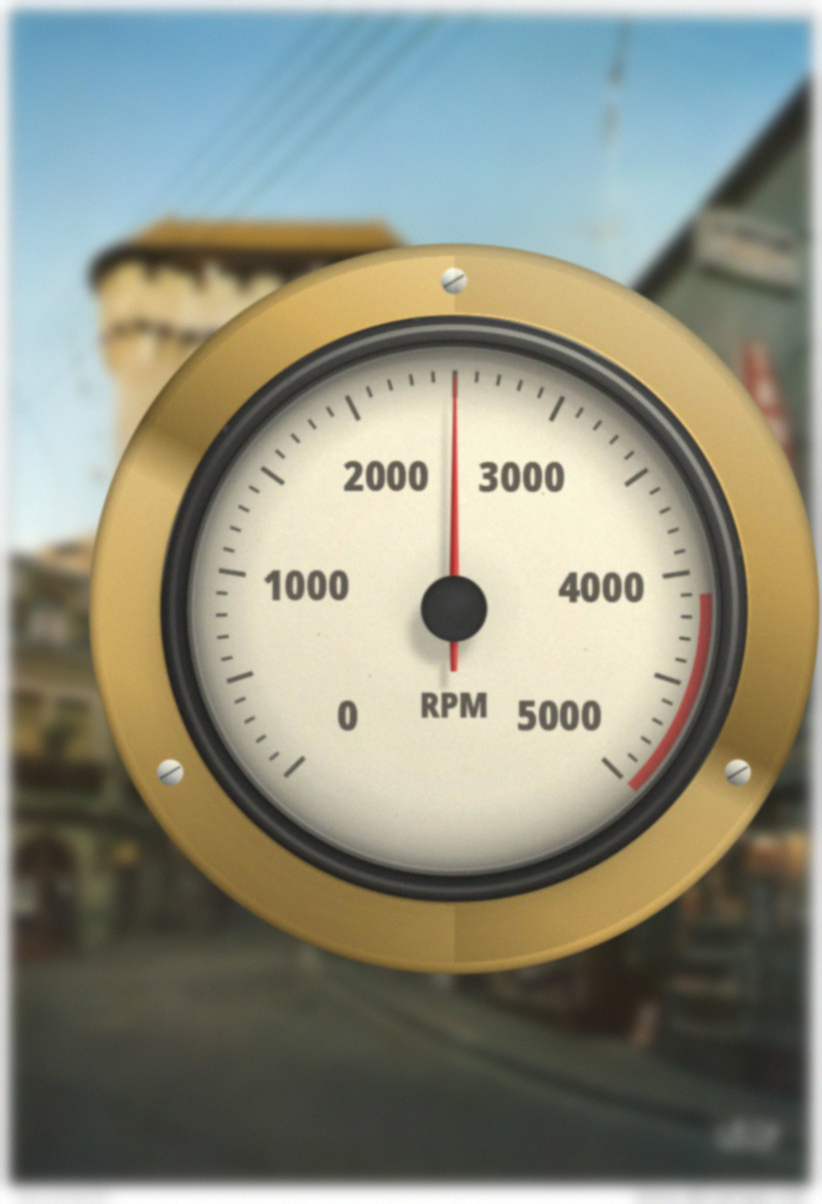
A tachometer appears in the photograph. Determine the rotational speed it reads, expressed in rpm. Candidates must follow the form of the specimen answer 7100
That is 2500
